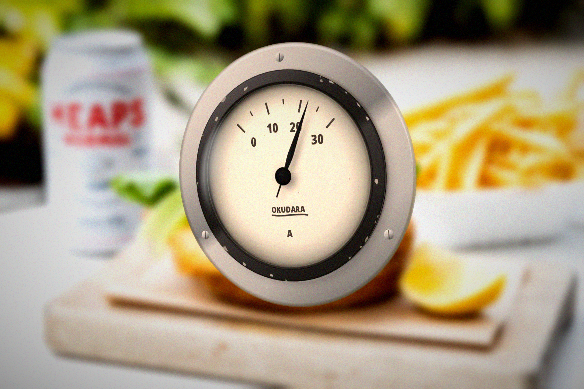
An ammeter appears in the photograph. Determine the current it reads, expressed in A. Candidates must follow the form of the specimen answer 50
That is 22.5
